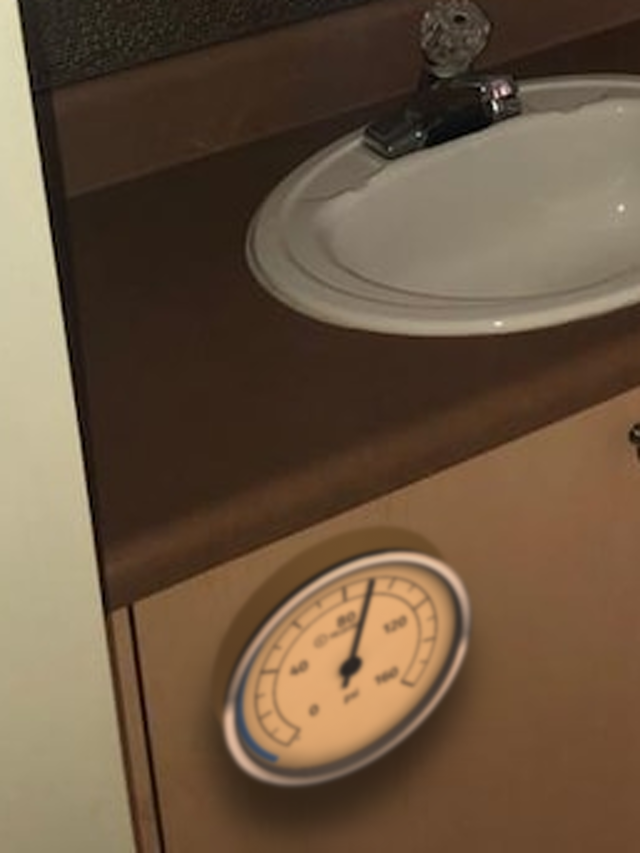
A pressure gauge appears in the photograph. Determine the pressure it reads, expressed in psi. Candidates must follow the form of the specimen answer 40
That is 90
